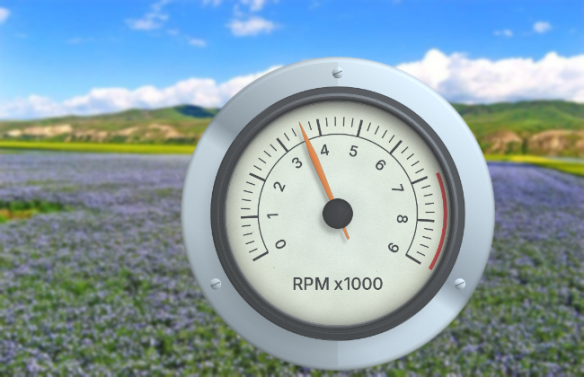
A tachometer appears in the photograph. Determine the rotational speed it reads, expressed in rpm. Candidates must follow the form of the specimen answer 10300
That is 3600
